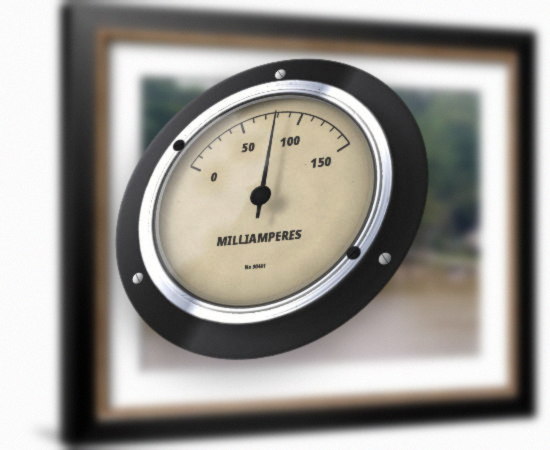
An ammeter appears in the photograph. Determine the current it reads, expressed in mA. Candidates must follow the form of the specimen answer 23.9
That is 80
